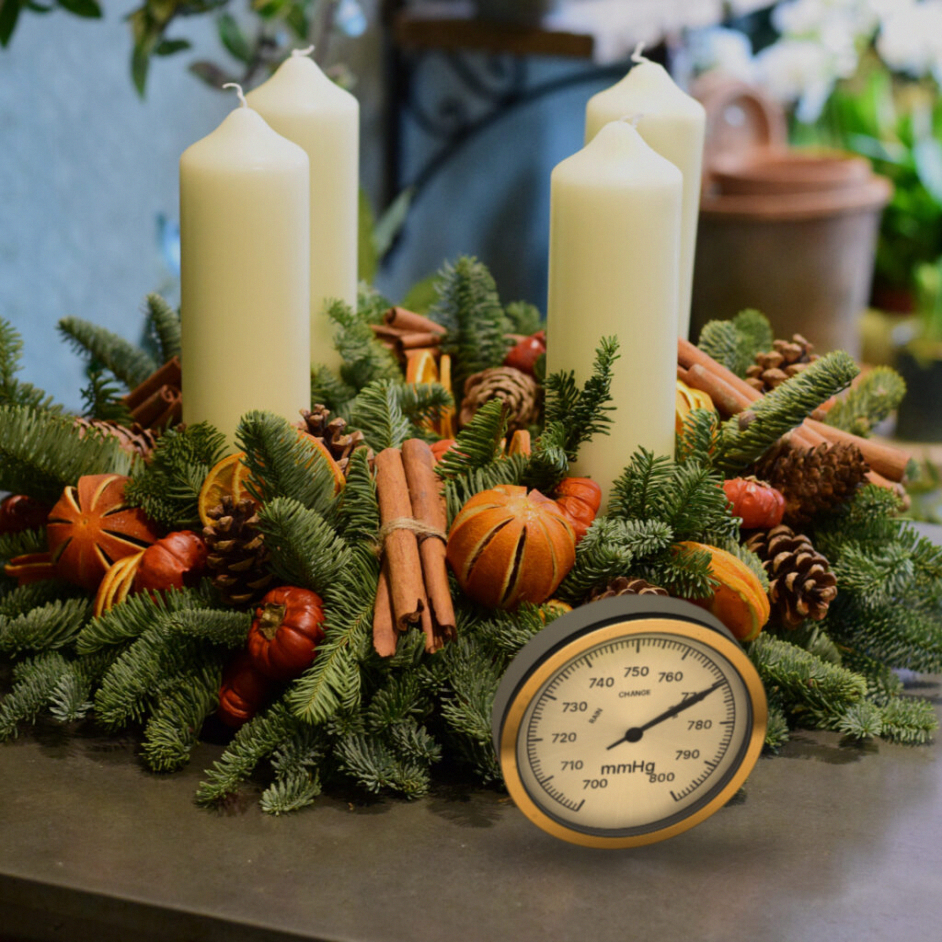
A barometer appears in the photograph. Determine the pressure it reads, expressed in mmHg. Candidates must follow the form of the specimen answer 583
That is 770
